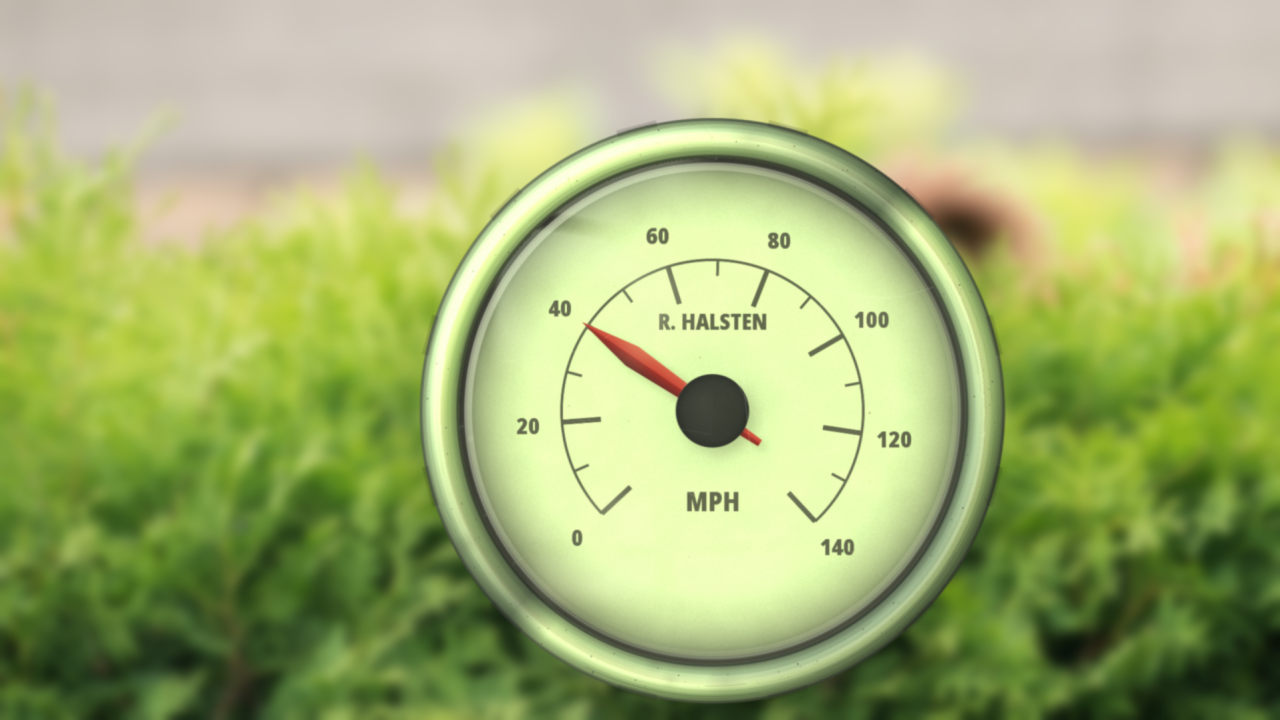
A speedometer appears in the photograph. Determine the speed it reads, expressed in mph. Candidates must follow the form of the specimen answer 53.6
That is 40
